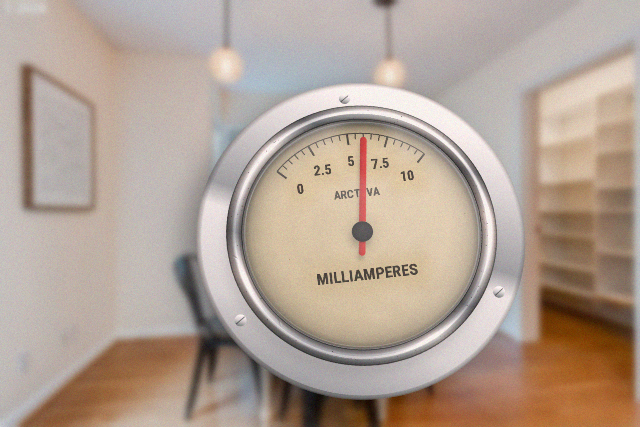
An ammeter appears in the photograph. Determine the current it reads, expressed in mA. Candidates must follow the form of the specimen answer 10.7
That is 6
